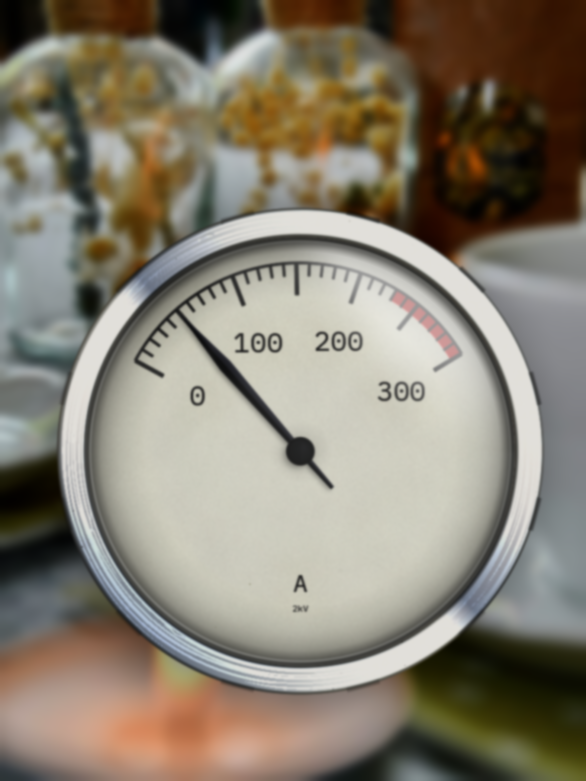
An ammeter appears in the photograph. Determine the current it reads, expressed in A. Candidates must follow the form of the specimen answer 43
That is 50
